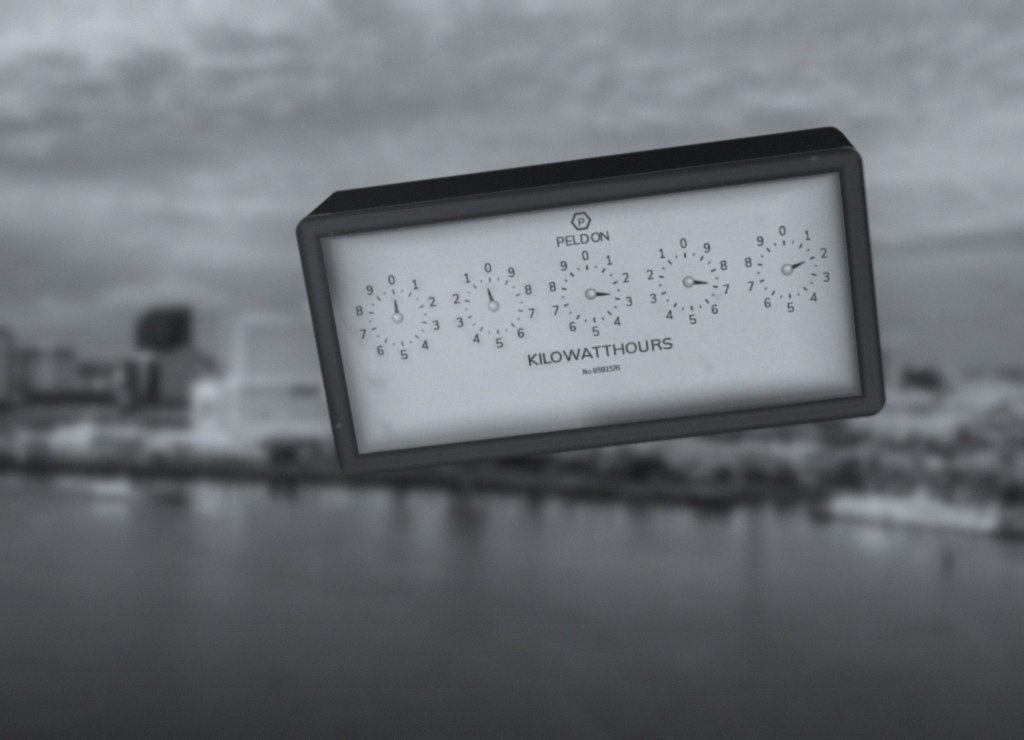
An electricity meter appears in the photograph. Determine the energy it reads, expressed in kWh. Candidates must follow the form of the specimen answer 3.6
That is 272
